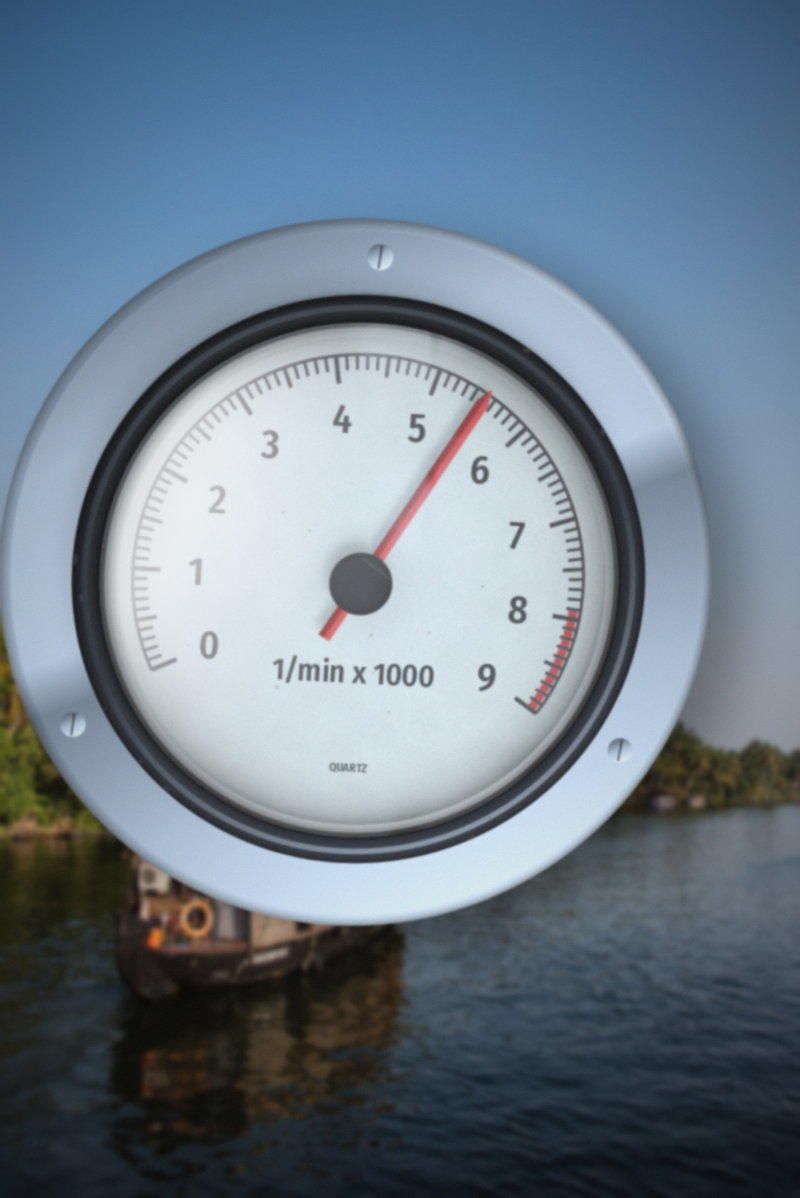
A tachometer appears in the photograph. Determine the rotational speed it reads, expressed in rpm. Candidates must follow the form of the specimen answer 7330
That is 5500
